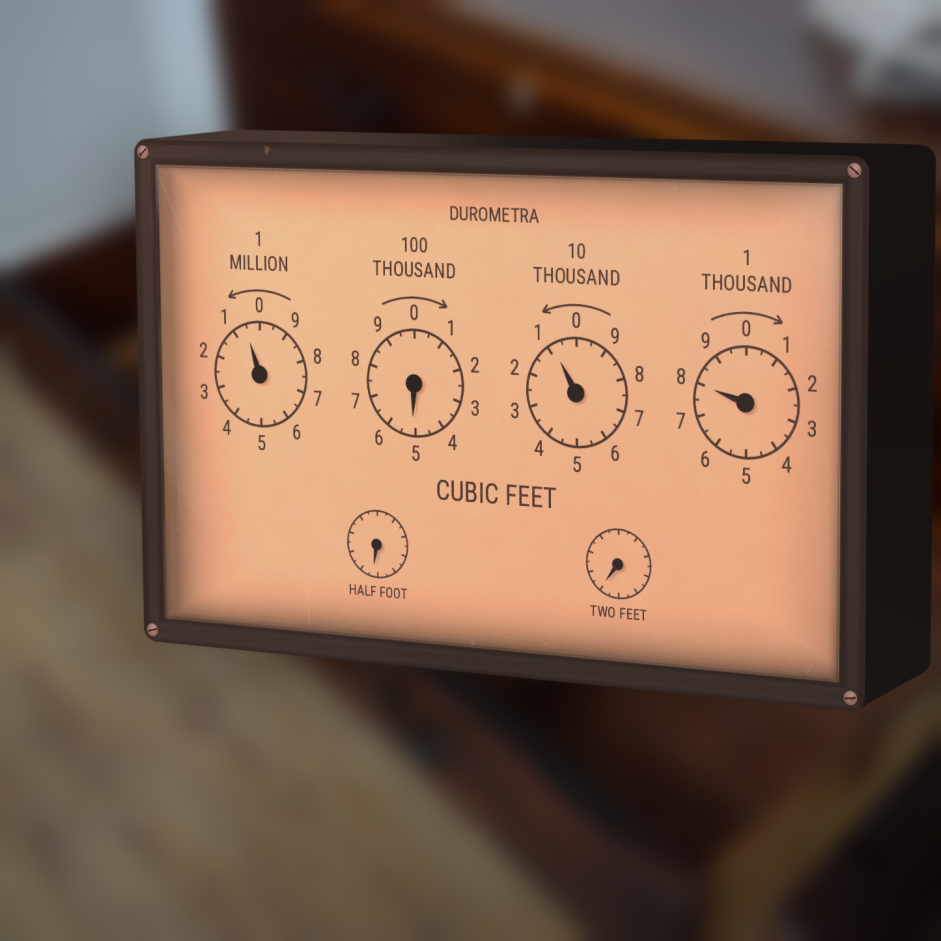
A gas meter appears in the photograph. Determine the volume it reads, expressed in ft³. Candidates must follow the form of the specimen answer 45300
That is 50800
